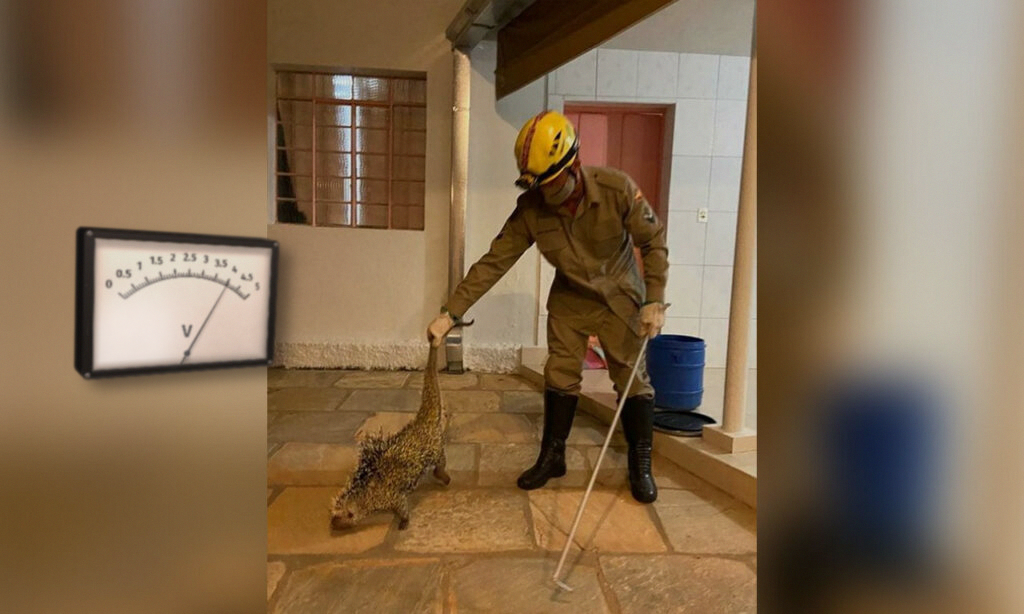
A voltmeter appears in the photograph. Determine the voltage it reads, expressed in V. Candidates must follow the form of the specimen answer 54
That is 4
